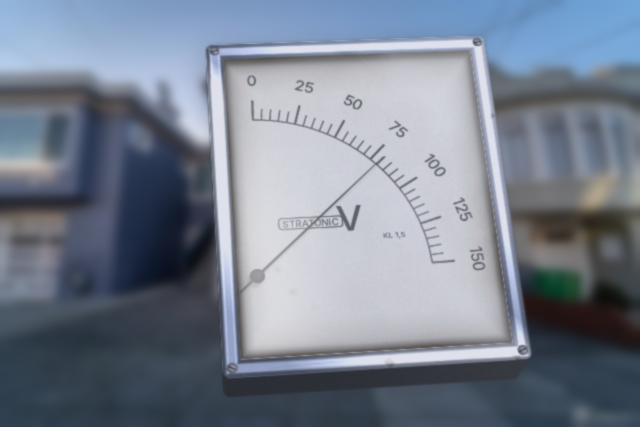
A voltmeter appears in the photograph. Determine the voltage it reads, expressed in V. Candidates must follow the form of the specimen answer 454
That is 80
